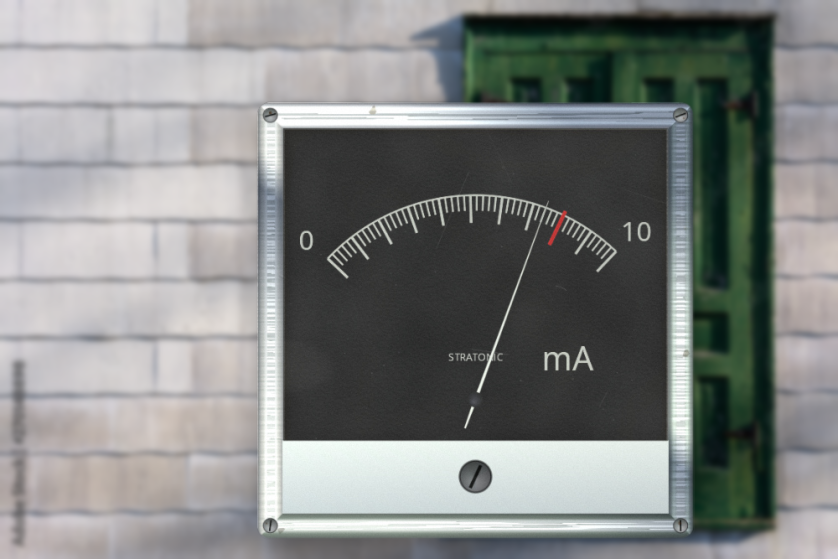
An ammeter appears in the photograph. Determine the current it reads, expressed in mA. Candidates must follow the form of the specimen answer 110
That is 7.4
